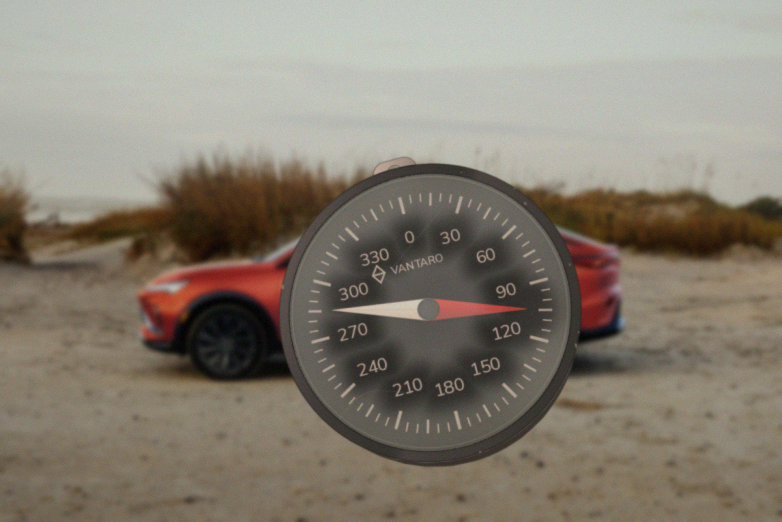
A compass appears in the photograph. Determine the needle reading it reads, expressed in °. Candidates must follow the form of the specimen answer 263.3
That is 105
